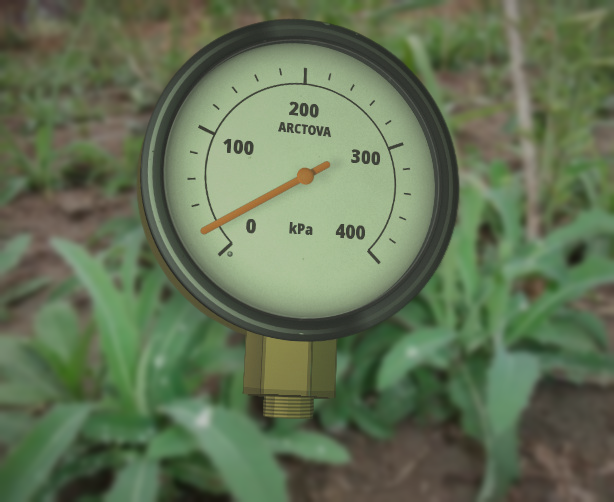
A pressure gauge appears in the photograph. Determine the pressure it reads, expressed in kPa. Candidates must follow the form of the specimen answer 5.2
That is 20
